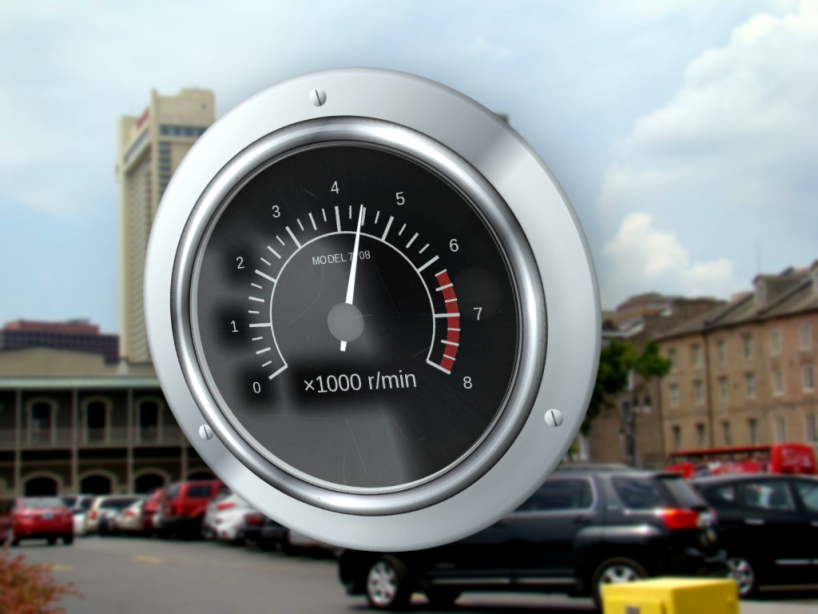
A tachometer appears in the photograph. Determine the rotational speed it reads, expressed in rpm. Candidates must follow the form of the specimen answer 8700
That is 4500
